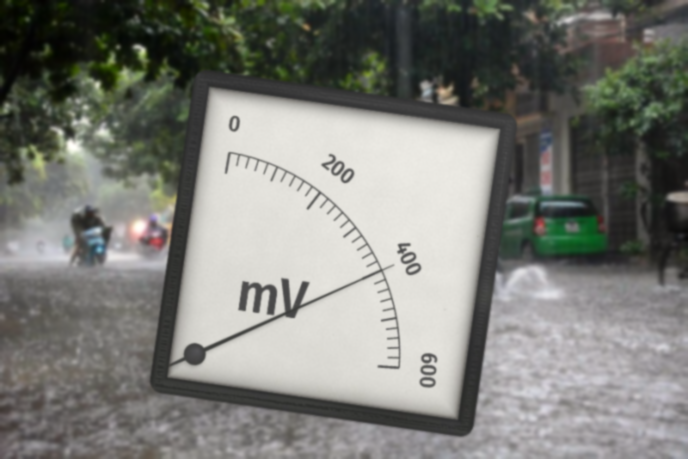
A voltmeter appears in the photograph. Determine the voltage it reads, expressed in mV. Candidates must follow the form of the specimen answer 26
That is 400
